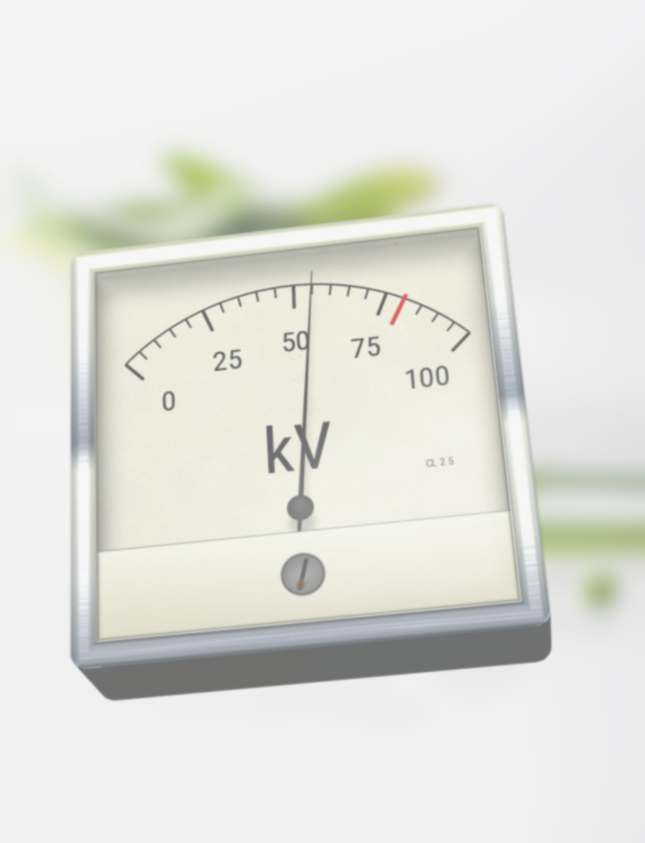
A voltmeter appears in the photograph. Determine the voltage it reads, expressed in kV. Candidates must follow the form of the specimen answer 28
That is 55
